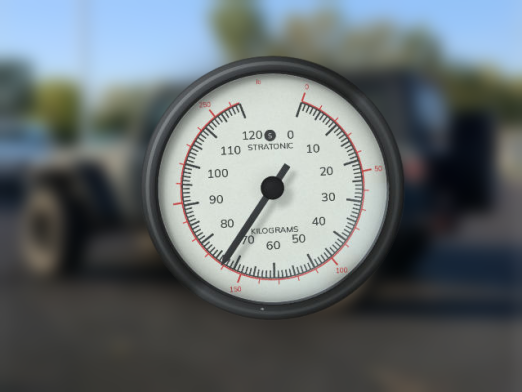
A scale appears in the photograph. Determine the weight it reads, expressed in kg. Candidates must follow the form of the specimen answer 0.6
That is 73
